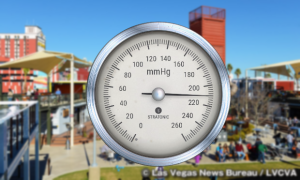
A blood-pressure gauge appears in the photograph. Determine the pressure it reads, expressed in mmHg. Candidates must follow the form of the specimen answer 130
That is 210
